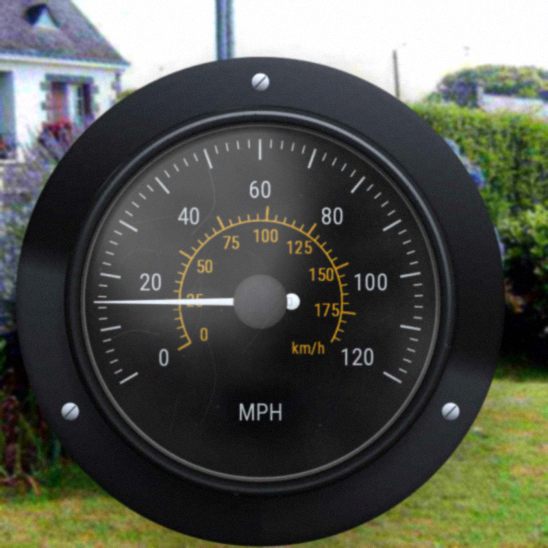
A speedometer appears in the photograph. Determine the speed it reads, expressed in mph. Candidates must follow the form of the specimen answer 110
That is 15
